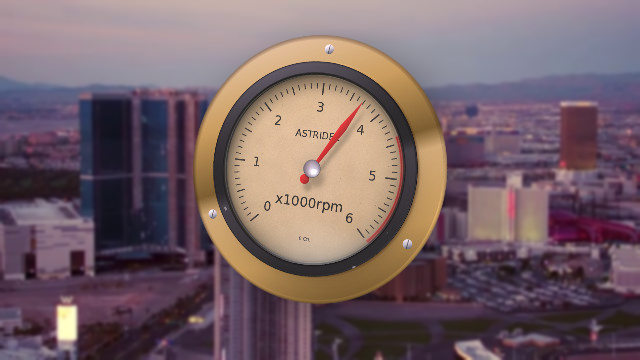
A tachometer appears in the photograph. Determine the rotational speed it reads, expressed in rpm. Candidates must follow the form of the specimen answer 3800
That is 3700
